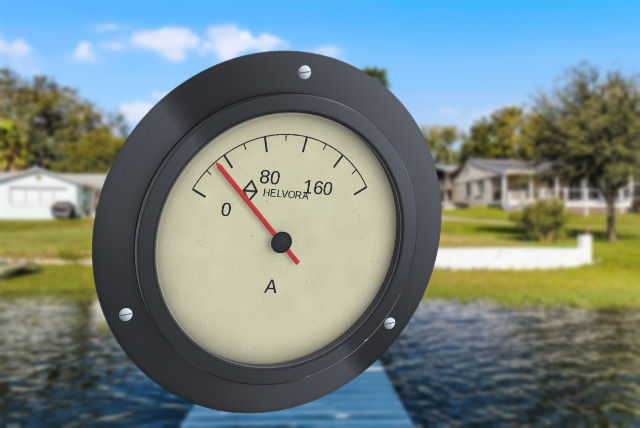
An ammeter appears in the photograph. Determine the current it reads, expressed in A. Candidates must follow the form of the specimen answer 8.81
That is 30
